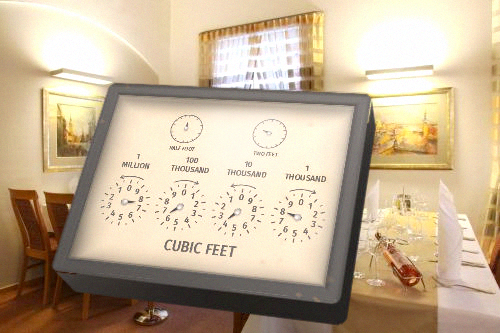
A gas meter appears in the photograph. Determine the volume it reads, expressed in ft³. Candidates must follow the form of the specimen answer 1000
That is 763800
